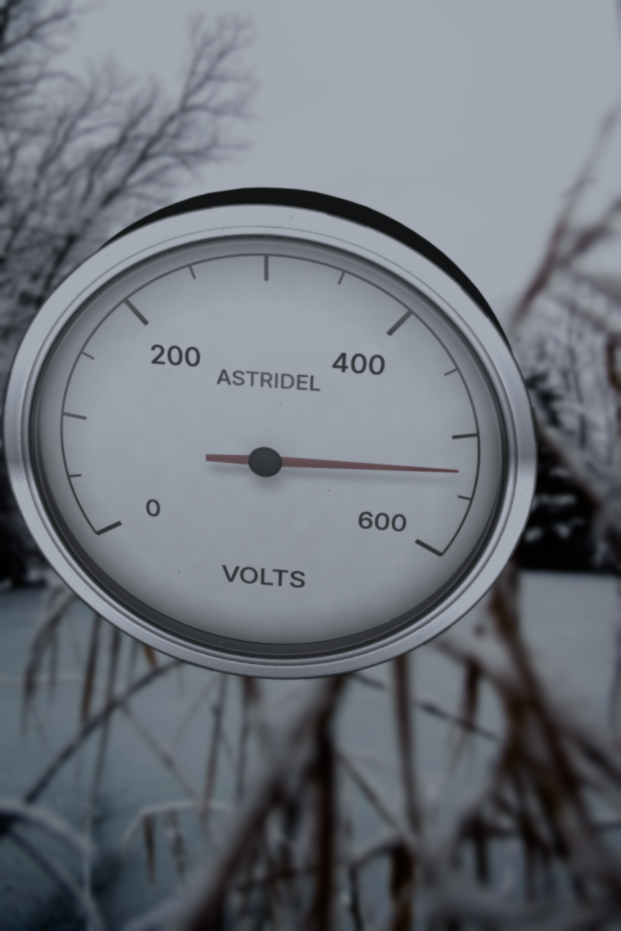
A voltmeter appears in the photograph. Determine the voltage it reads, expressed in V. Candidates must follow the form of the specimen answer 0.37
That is 525
